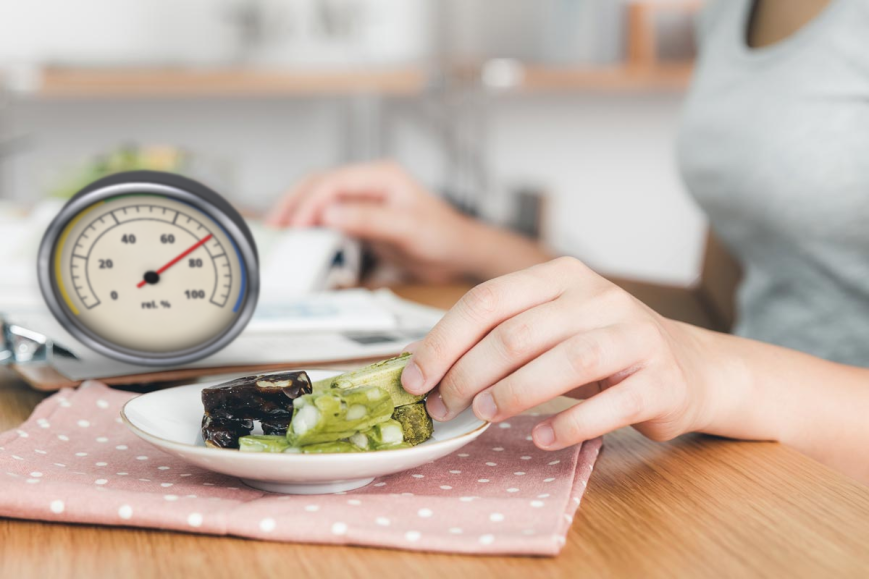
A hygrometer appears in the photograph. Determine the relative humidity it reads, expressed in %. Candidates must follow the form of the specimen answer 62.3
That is 72
